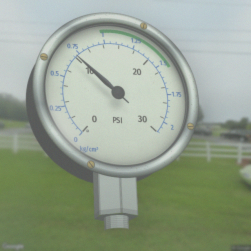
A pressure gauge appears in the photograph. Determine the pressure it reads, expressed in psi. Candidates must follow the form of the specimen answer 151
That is 10
